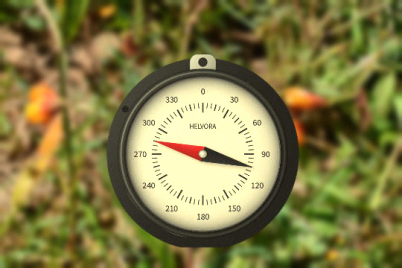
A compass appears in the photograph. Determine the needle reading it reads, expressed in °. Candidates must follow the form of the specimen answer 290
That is 285
